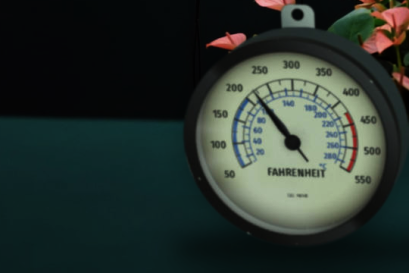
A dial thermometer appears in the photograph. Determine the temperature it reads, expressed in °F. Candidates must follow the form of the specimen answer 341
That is 225
